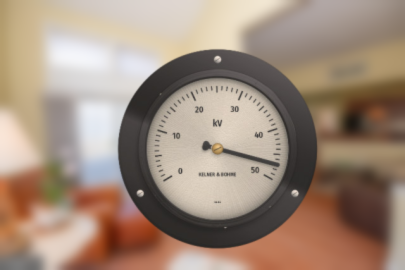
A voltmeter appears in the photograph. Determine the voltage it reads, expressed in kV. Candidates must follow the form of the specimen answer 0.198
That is 47
